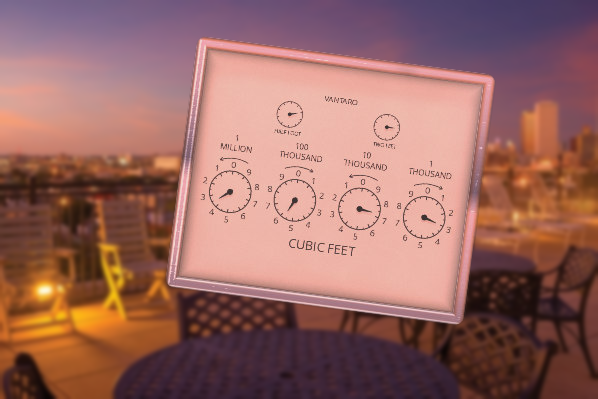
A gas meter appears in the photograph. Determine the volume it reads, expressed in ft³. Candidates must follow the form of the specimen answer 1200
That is 357300
